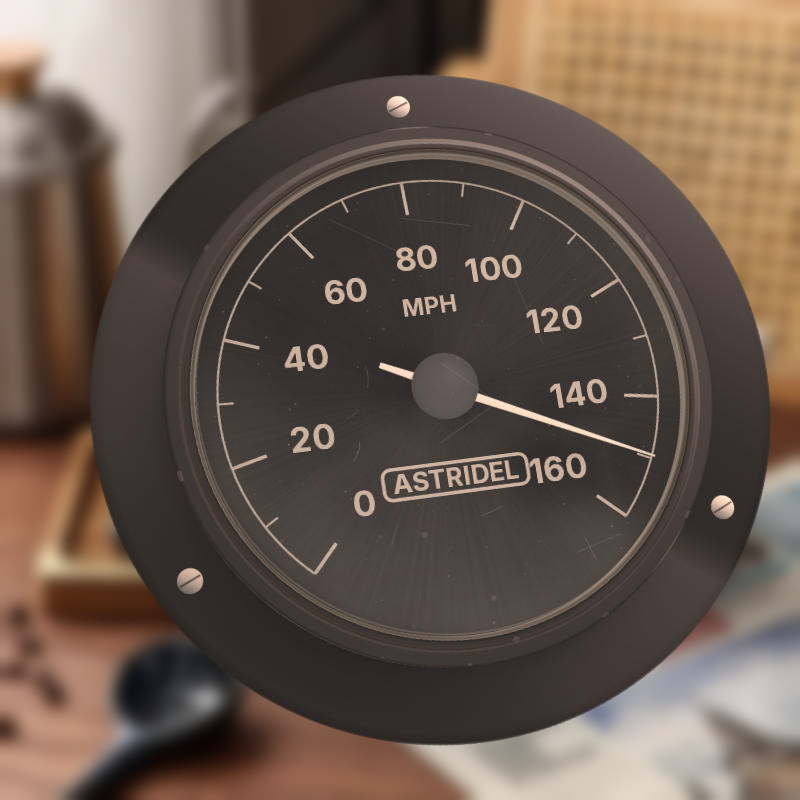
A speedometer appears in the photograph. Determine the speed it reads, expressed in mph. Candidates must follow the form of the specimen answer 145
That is 150
